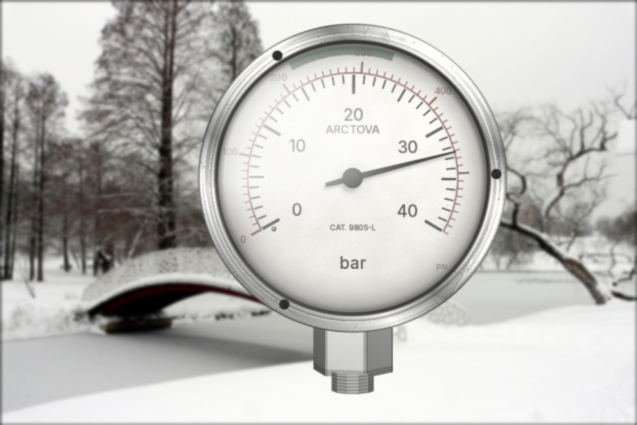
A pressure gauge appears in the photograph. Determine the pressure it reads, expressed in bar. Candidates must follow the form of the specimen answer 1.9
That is 32.5
